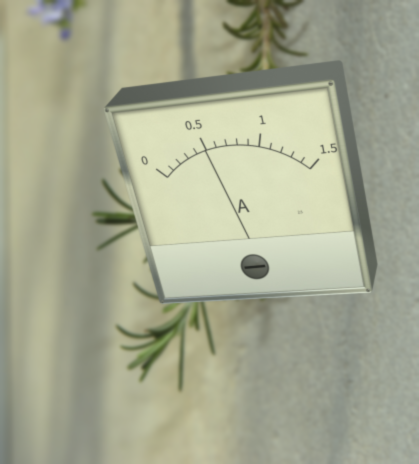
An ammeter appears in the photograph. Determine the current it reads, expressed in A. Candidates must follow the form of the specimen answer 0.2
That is 0.5
